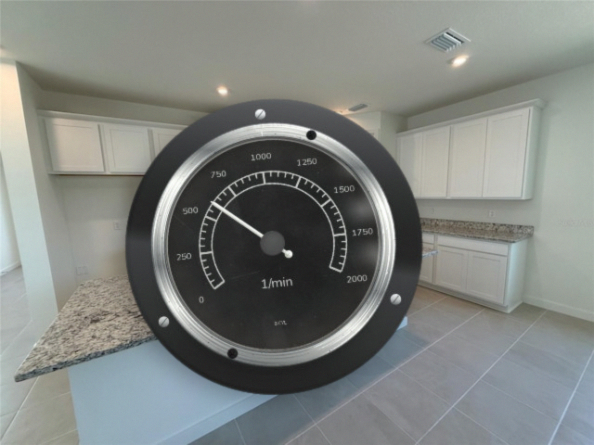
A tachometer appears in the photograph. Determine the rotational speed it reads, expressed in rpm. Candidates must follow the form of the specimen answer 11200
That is 600
